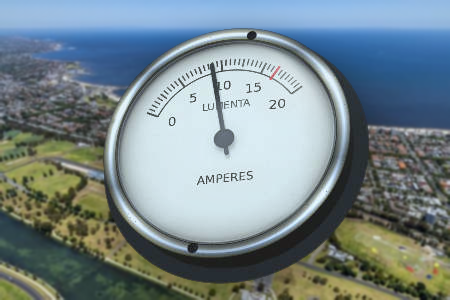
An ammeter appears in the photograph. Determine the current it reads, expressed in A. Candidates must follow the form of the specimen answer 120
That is 9
